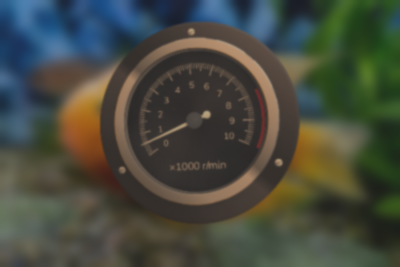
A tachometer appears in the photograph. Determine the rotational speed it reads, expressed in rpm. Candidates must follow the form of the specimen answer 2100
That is 500
